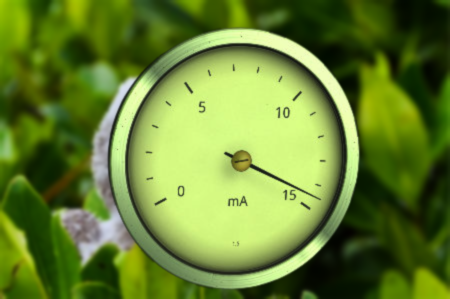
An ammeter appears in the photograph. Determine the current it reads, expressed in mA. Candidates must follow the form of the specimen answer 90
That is 14.5
